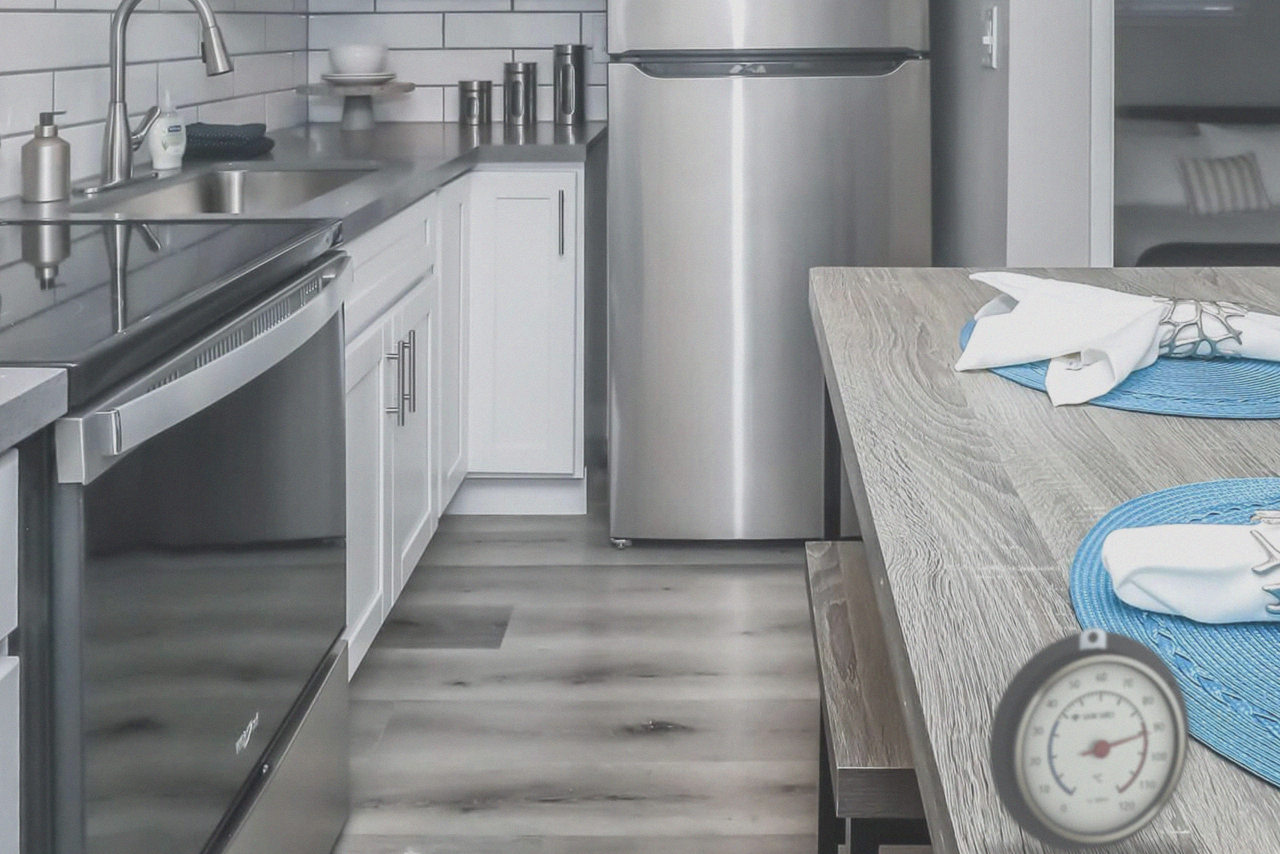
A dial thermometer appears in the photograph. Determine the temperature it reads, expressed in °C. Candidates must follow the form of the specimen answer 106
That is 90
